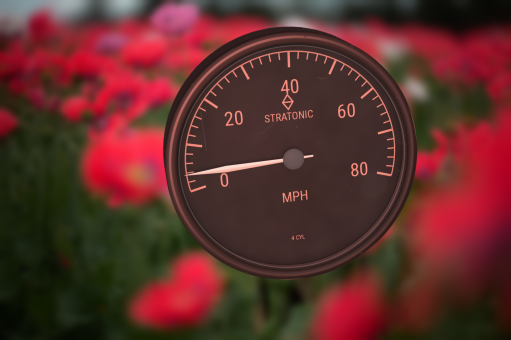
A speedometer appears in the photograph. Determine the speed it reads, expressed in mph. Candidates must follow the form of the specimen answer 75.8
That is 4
